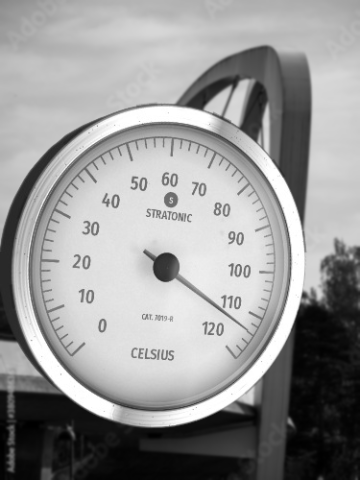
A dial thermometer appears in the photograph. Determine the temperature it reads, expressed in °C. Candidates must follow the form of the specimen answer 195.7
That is 114
